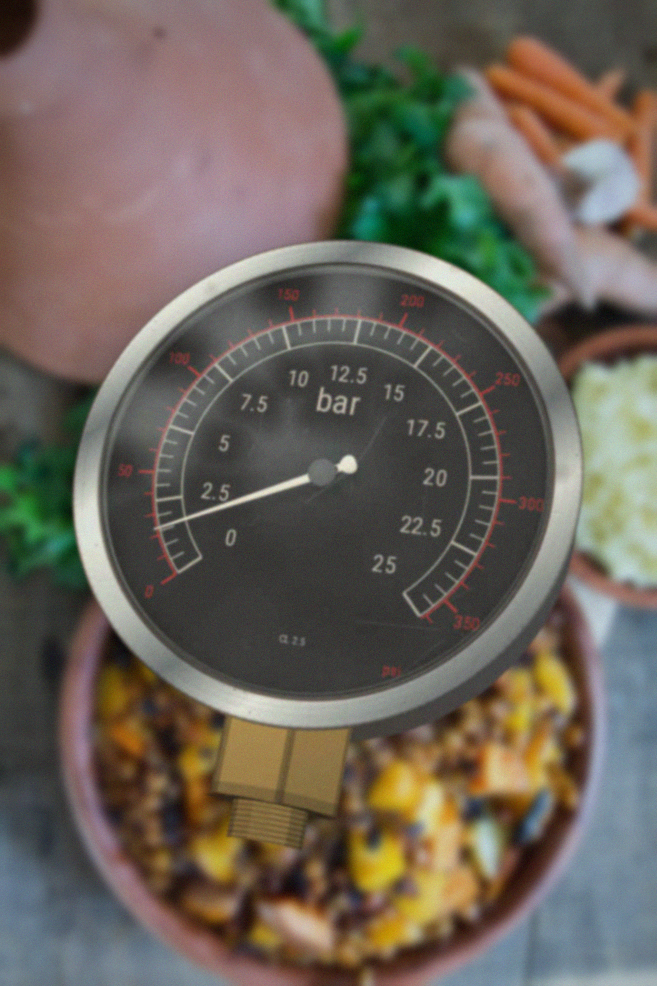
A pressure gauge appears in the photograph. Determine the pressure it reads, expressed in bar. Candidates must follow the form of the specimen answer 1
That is 1.5
